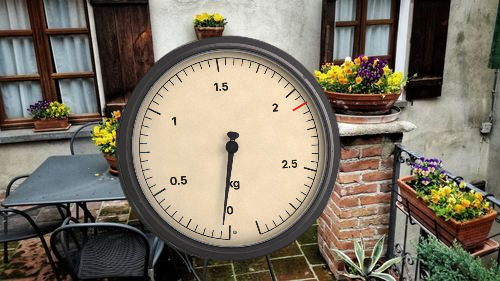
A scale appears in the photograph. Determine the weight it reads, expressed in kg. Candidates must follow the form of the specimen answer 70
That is 0.05
